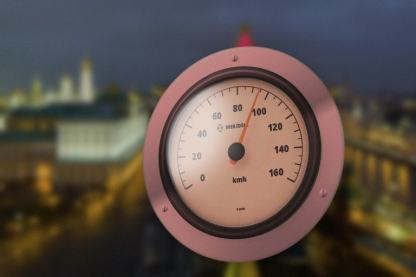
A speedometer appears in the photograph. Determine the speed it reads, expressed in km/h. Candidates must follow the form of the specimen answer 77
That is 95
